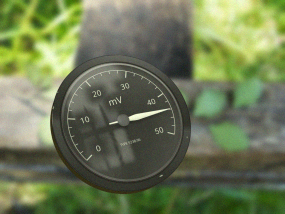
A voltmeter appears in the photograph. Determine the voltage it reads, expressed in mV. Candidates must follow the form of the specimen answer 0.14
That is 44
